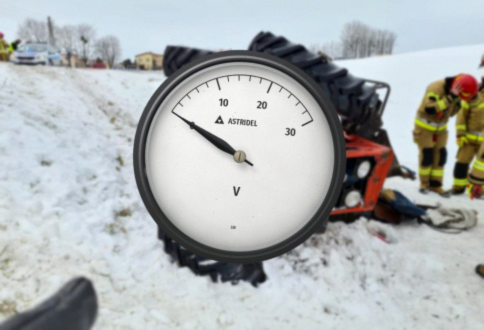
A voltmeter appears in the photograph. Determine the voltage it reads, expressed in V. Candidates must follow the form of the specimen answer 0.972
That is 0
